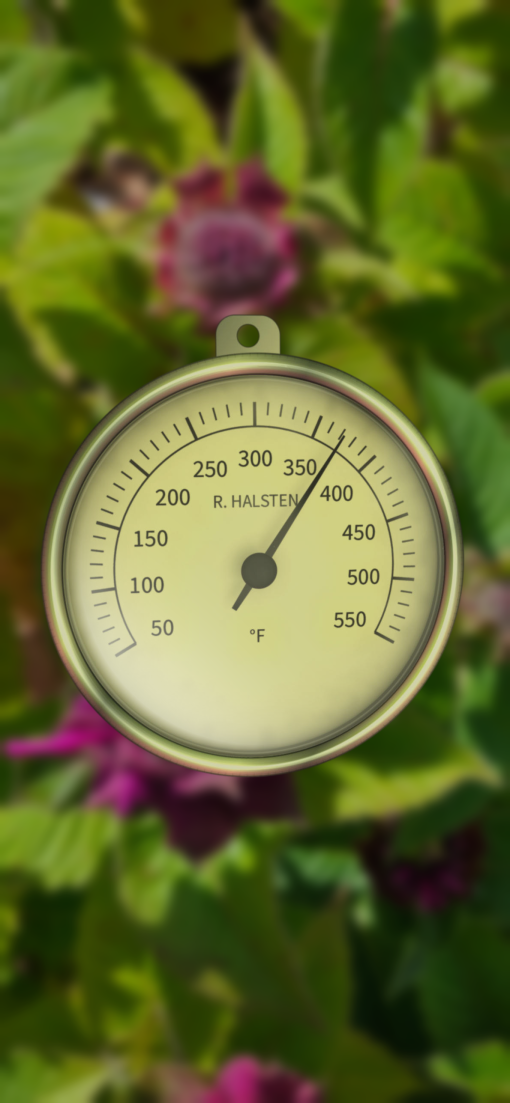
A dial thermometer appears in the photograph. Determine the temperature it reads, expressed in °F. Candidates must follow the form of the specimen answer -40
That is 370
